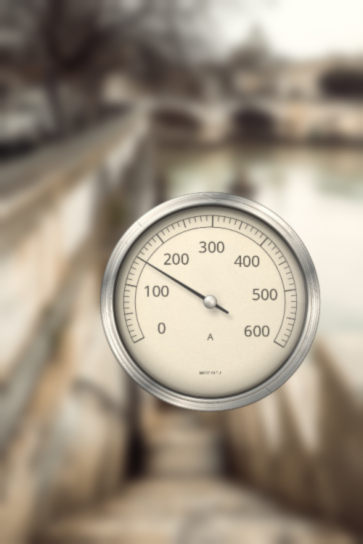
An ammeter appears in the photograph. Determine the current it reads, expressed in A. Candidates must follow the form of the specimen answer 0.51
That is 150
